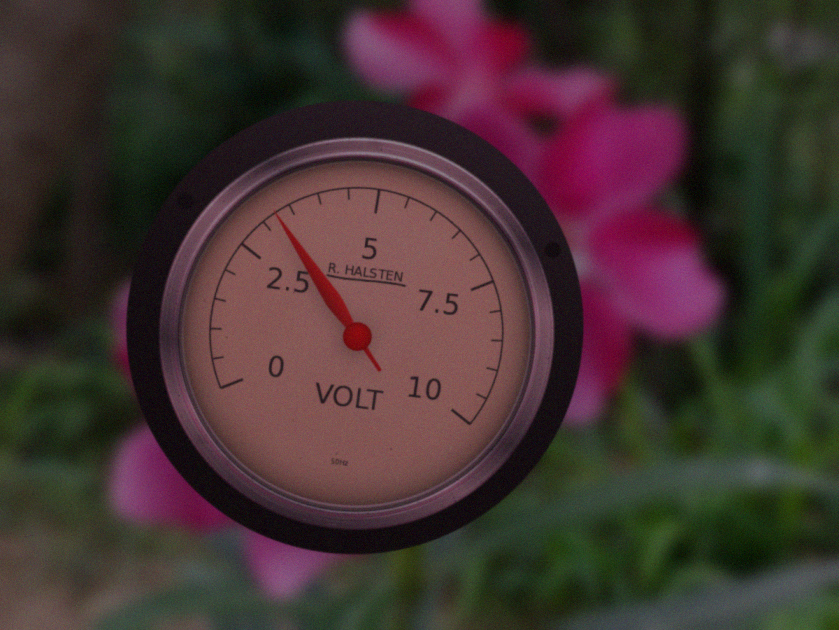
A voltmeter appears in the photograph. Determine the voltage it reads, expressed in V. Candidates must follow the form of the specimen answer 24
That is 3.25
